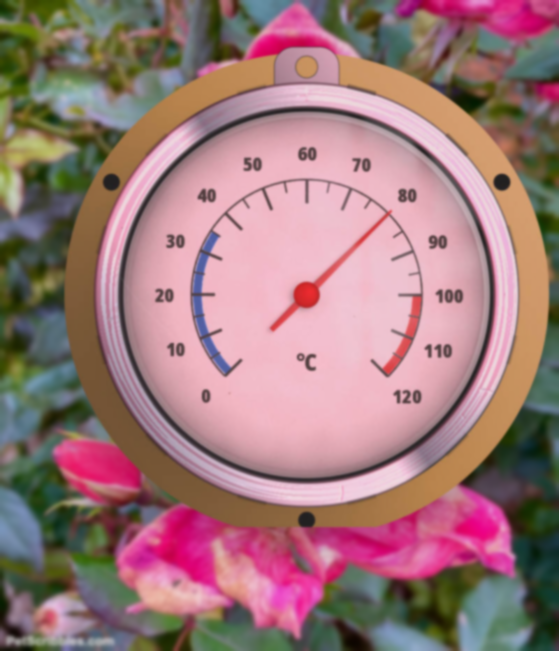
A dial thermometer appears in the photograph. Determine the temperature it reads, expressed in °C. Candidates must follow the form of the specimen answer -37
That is 80
